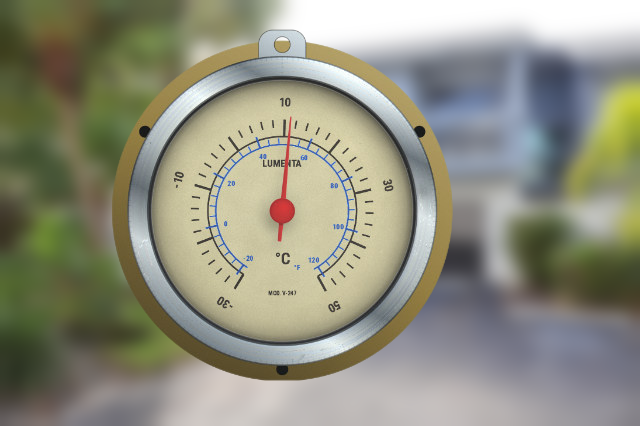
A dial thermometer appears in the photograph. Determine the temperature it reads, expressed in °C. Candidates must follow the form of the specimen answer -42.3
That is 11
